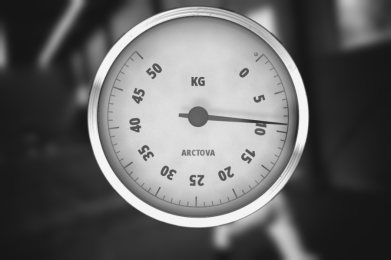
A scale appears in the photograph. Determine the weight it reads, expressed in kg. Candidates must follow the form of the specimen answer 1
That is 9
